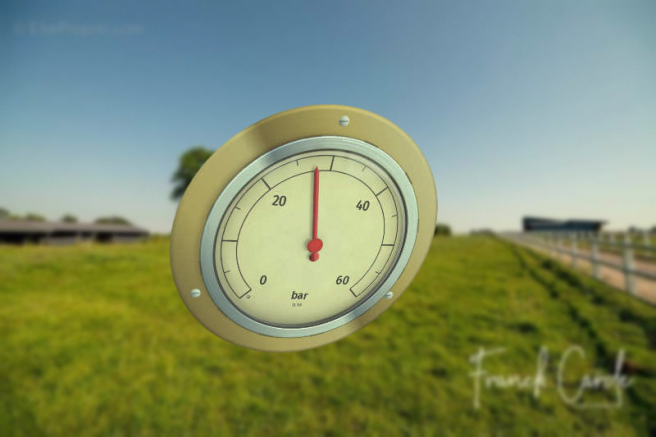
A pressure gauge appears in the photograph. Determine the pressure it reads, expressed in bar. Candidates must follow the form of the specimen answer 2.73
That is 27.5
